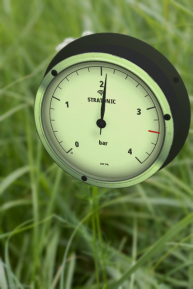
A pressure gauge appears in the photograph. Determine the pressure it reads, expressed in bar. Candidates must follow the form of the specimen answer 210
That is 2.1
